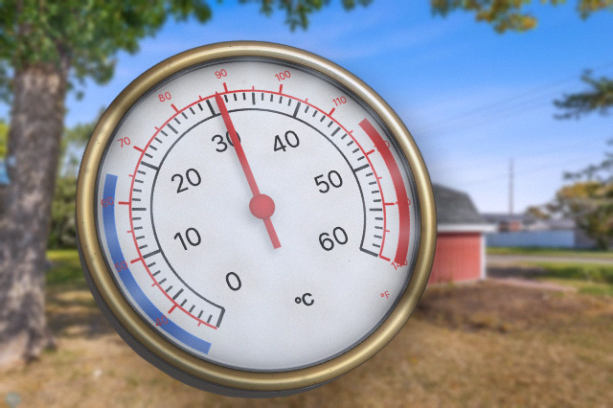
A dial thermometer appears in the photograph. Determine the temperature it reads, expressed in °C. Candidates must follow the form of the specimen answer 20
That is 31
